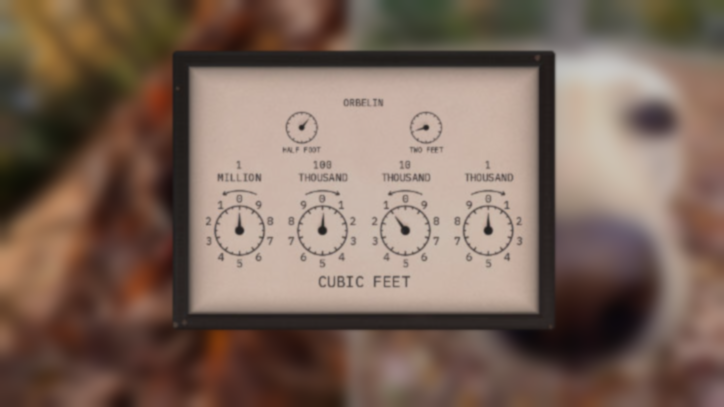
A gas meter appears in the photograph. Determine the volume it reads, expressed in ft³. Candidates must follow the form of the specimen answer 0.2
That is 1000
